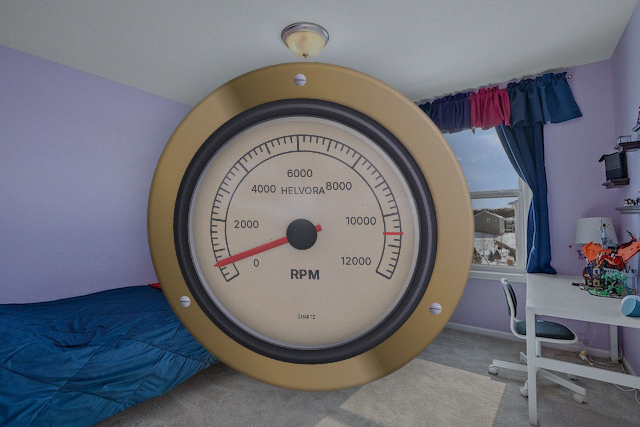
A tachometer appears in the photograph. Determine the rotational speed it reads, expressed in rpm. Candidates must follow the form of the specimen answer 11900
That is 600
